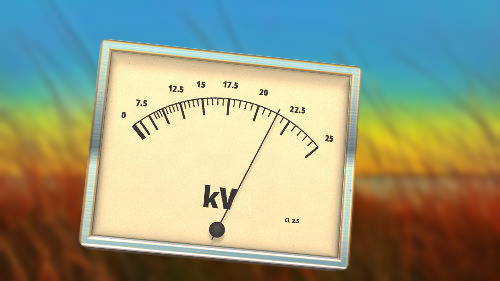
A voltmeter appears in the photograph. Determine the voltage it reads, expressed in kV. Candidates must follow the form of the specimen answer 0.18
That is 21.5
